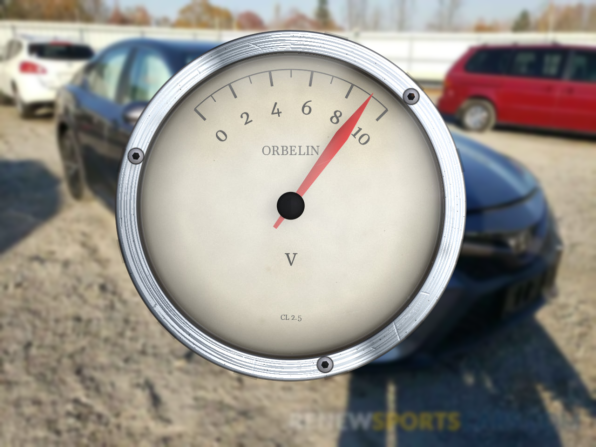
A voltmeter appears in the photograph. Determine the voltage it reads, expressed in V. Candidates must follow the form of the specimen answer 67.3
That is 9
